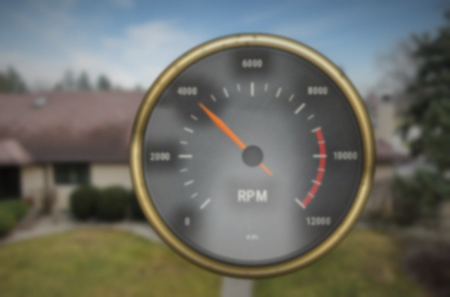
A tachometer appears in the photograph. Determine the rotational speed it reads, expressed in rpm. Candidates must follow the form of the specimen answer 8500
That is 4000
